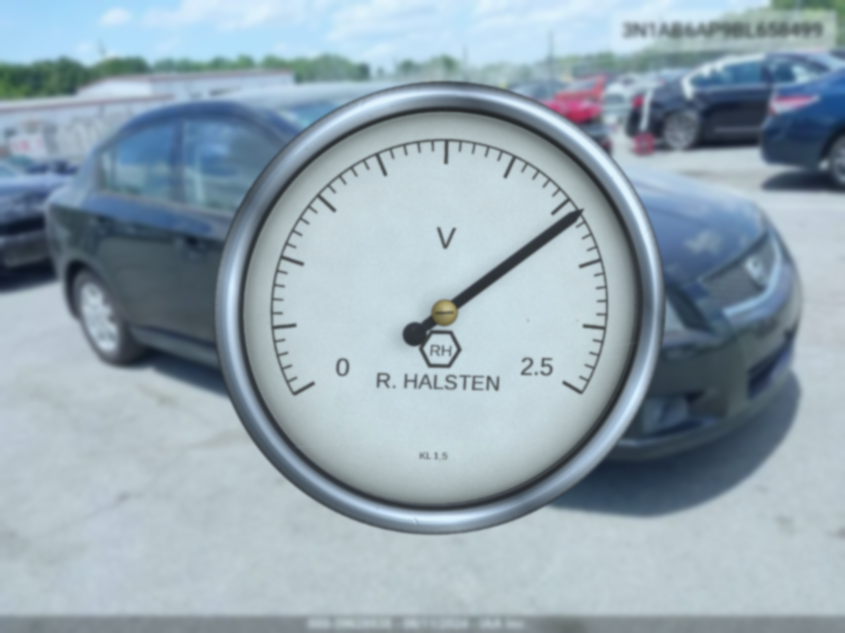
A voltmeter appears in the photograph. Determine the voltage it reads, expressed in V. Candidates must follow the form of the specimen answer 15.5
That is 1.8
